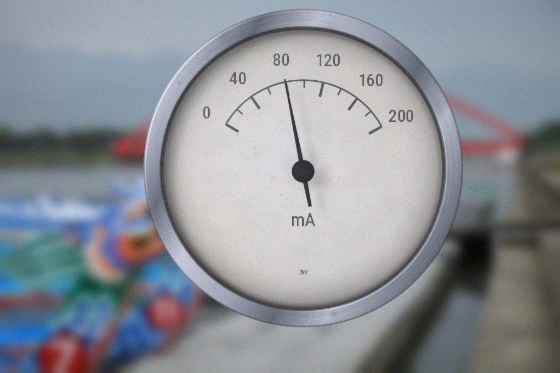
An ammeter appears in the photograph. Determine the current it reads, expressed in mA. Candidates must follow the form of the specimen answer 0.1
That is 80
